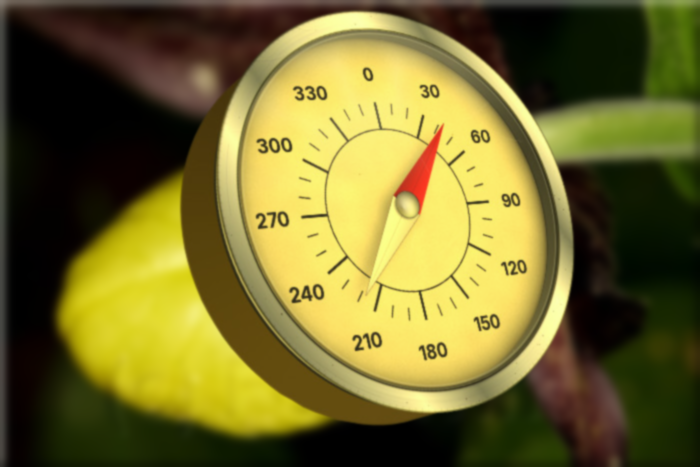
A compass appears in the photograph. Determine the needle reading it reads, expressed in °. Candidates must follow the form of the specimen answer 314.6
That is 40
